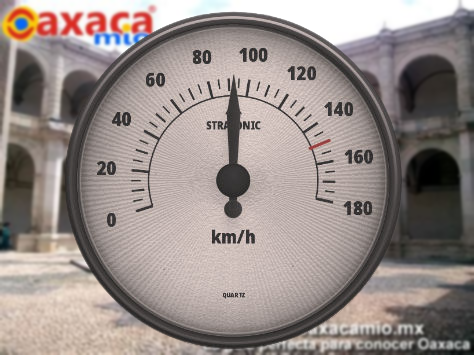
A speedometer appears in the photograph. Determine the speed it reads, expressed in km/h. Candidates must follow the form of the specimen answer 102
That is 92.5
